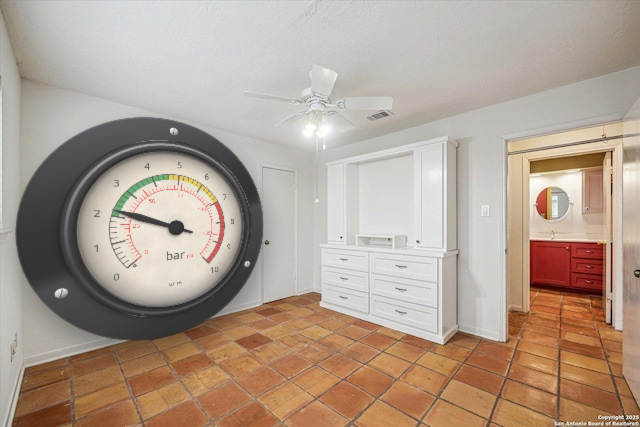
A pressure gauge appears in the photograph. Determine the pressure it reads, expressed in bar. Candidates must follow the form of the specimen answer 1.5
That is 2.2
